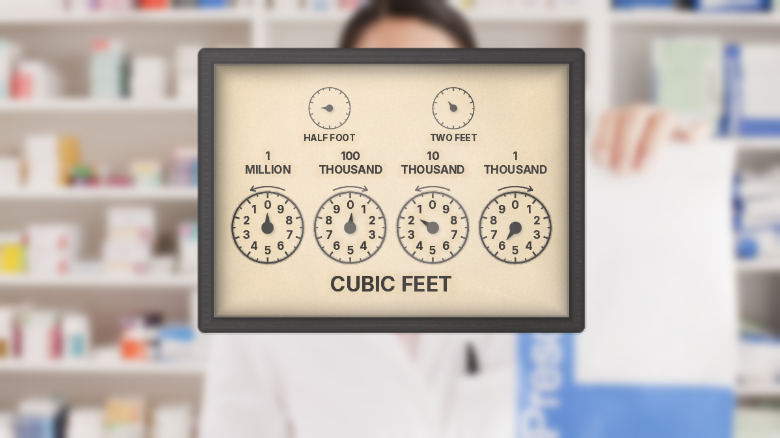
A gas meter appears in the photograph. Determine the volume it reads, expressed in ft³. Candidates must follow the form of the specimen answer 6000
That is 1600
